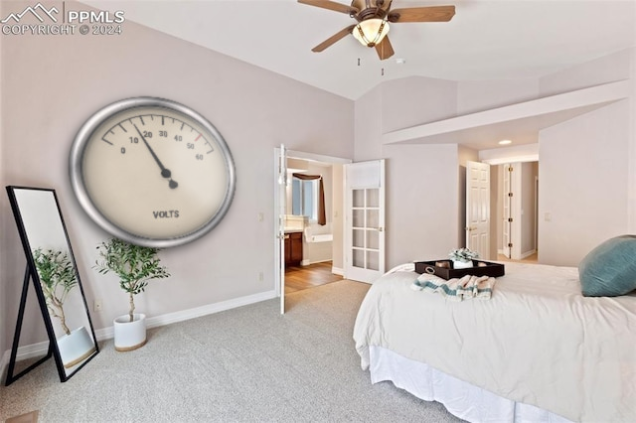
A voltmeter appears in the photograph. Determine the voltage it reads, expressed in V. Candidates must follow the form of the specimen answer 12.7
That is 15
